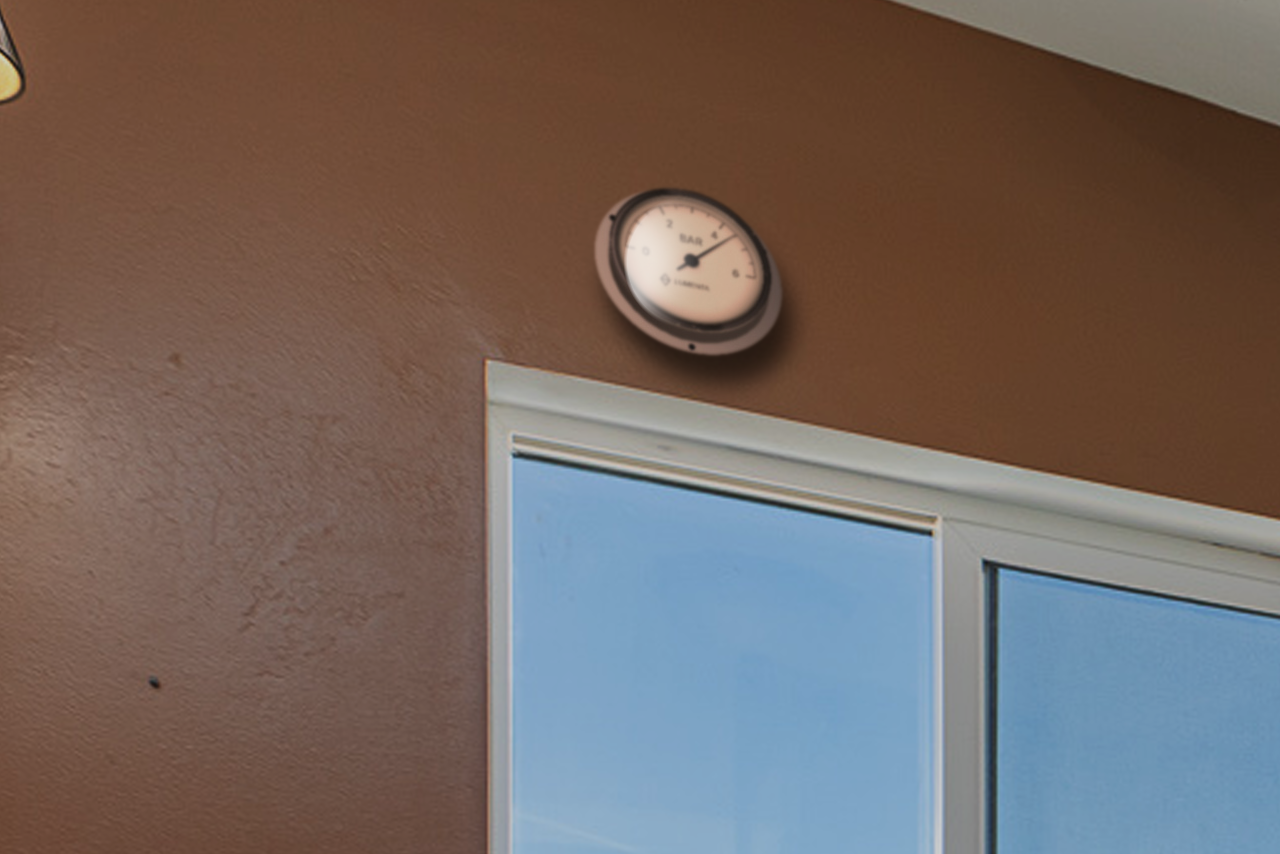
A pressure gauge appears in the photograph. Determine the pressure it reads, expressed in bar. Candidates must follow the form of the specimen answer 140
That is 4.5
